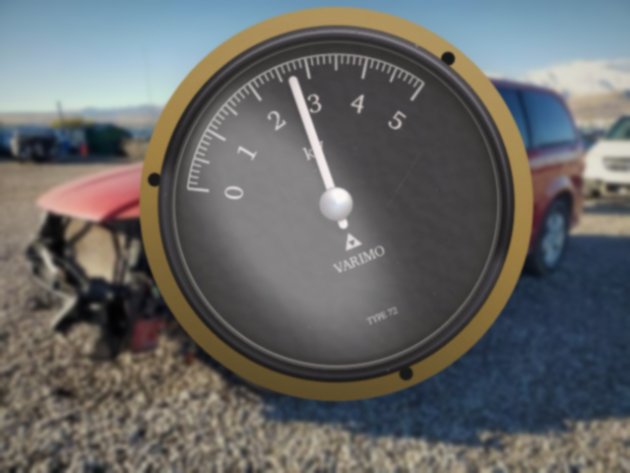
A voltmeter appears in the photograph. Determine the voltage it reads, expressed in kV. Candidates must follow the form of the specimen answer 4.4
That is 2.7
